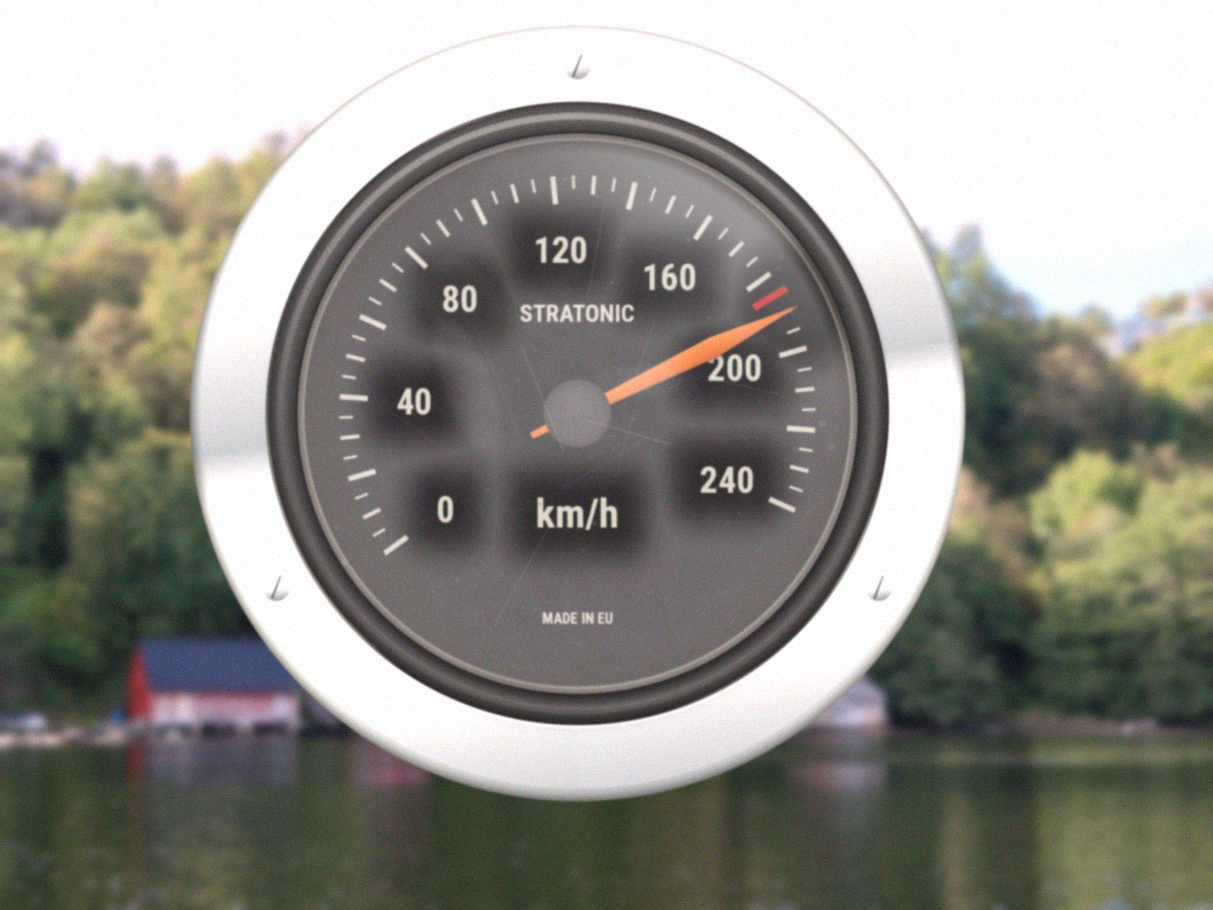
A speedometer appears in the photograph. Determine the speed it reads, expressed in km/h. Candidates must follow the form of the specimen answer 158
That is 190
